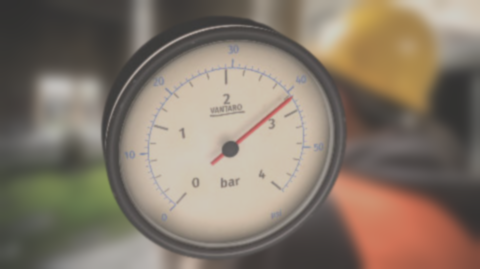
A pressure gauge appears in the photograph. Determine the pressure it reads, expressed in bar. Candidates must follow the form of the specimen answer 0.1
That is 2.8
